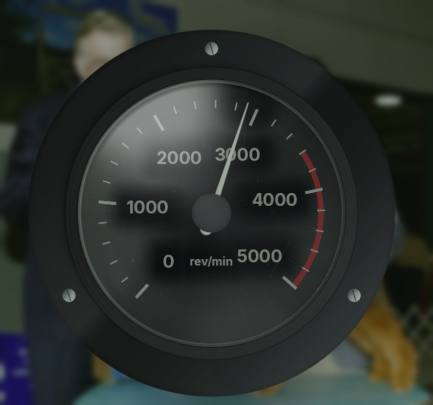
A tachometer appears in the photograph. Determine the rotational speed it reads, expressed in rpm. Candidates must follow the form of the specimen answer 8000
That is 2900
